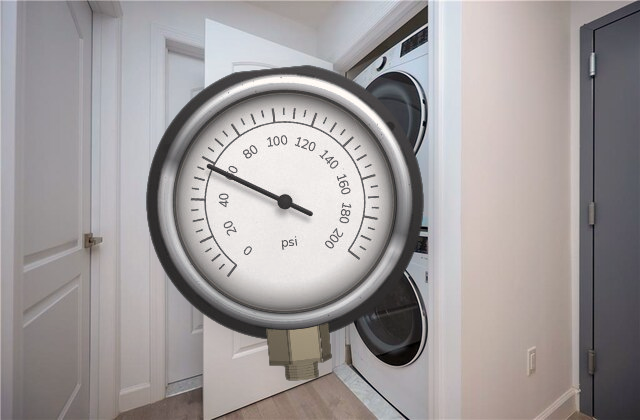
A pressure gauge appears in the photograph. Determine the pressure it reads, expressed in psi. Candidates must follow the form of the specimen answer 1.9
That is 57.5
